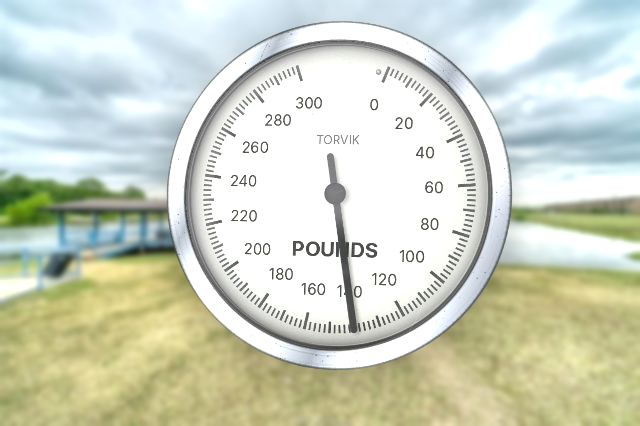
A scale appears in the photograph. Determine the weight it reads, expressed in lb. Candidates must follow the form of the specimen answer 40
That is 140
